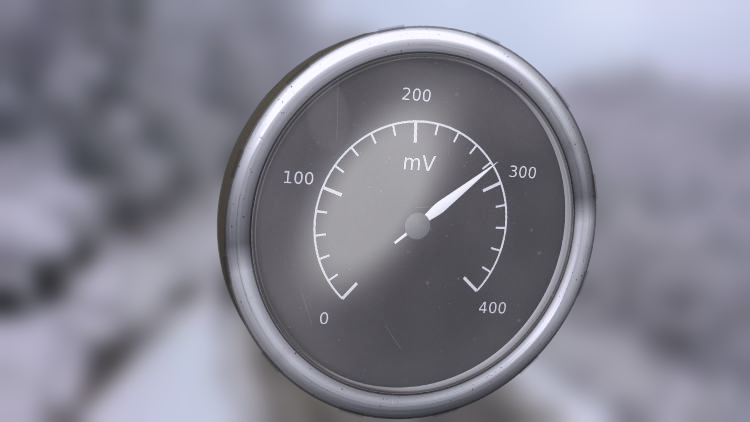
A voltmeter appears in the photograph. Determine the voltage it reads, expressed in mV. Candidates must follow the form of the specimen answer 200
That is 280
